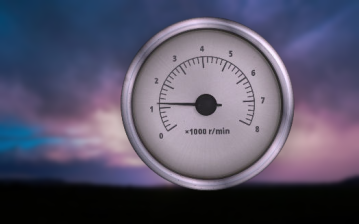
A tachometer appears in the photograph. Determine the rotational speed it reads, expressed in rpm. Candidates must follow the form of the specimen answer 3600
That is 1200
